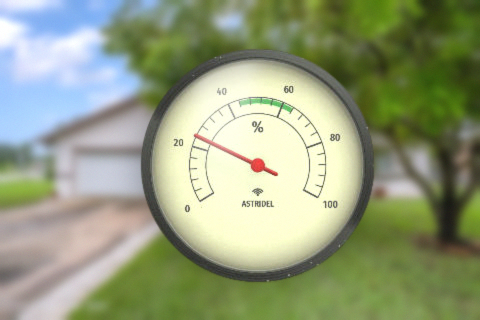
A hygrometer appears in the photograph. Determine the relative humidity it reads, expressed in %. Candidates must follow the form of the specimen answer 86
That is 24
